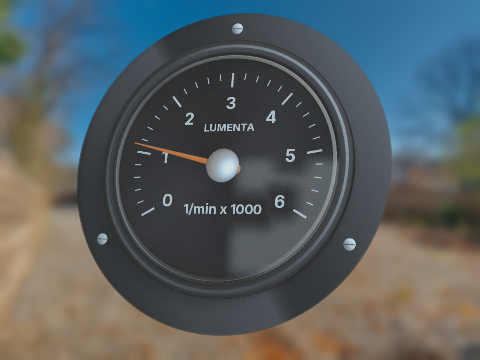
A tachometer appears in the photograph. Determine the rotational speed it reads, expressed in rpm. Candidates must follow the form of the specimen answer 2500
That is 1100
